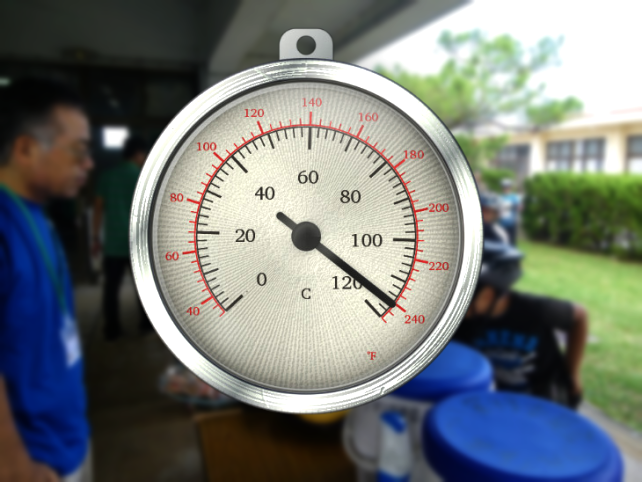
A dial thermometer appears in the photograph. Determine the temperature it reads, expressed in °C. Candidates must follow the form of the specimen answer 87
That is 116
